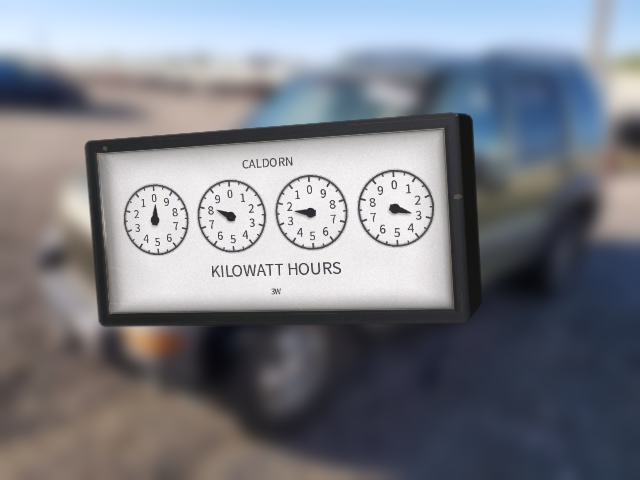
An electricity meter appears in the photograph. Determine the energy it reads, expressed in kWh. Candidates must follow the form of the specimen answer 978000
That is 9823
